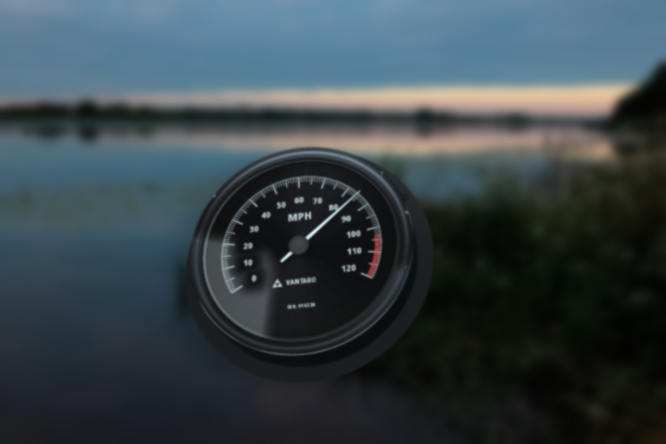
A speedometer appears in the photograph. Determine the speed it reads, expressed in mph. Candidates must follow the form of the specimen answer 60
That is 85
